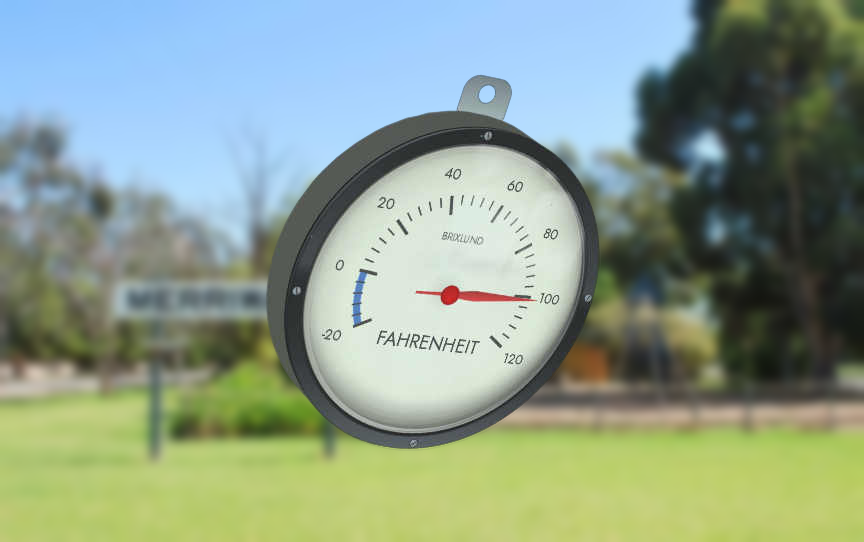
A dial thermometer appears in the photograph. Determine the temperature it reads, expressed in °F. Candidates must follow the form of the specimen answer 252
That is 100
